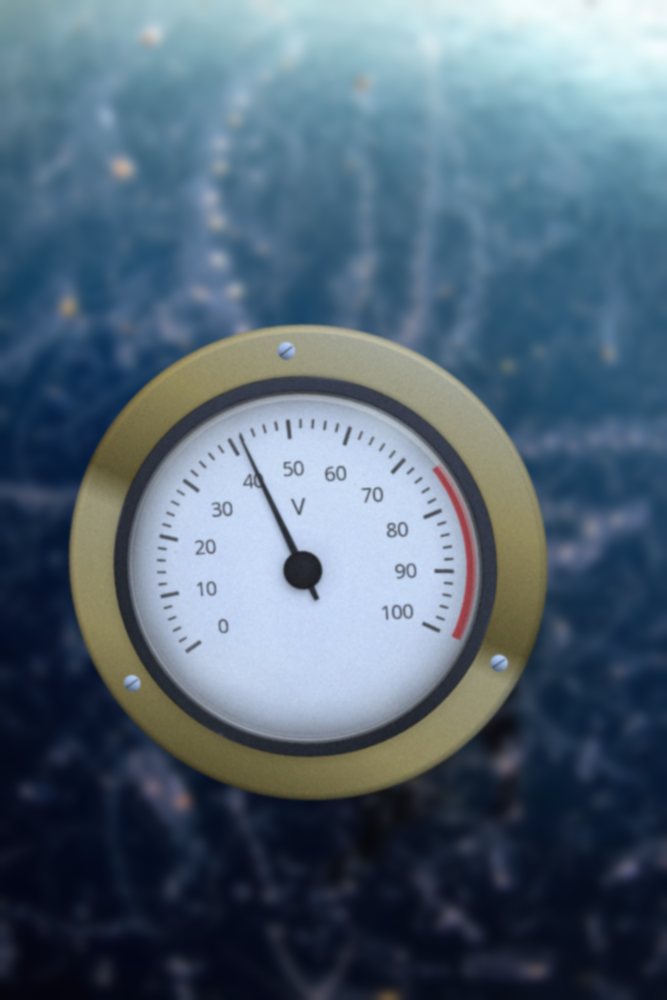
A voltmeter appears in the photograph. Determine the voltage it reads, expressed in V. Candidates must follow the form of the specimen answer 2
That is 42
